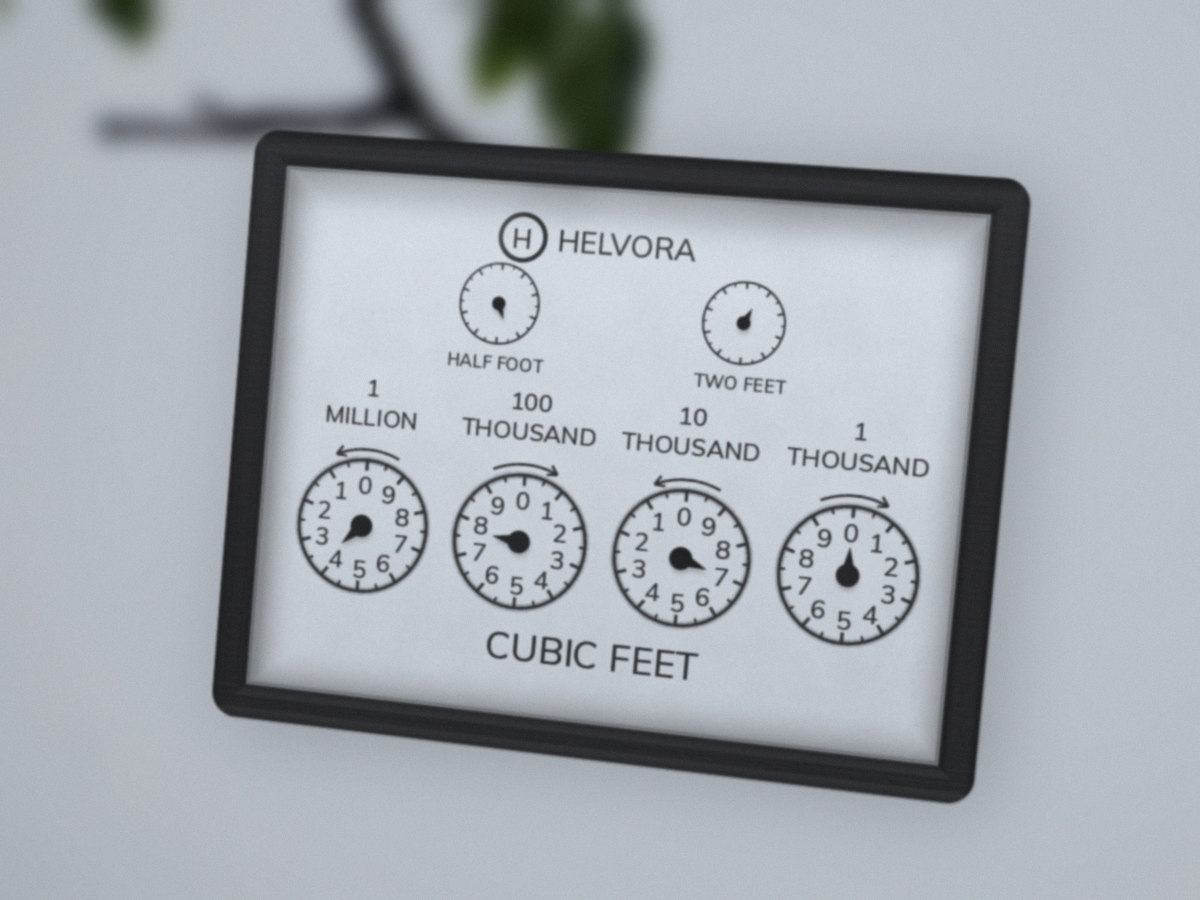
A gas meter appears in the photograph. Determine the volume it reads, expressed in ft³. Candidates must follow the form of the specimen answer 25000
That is 377000
